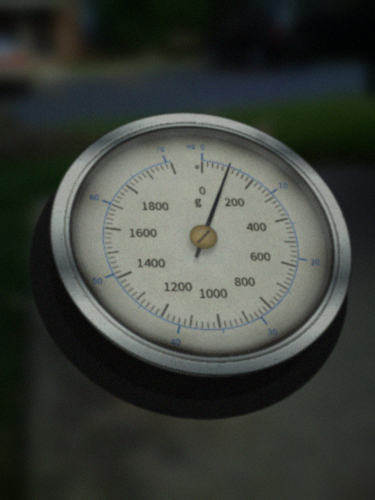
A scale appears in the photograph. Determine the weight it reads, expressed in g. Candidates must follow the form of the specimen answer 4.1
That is 100
